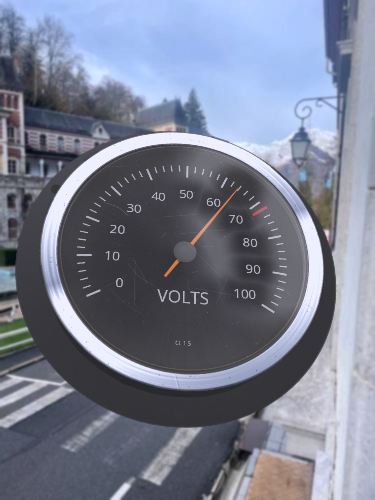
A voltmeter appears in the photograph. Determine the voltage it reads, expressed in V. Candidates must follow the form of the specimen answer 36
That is 64
